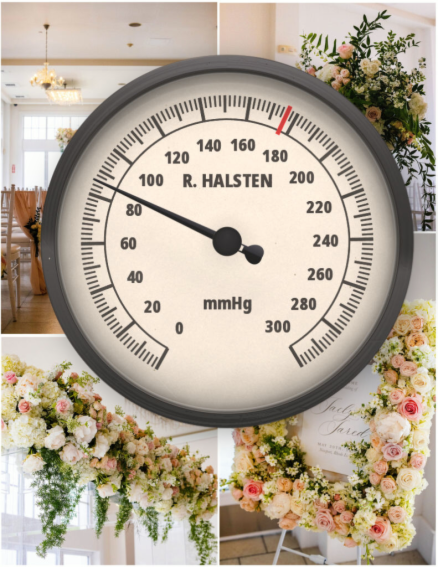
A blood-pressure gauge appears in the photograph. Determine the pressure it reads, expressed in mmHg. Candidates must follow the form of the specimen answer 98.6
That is 86
